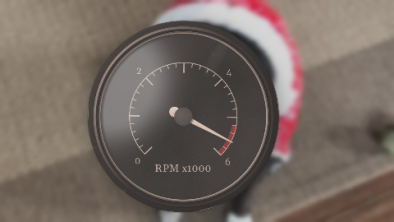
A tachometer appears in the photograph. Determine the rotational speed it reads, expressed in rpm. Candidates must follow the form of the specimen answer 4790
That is 5600
